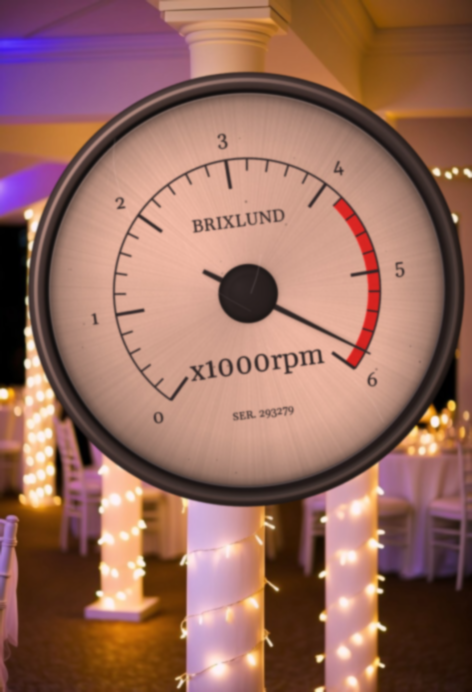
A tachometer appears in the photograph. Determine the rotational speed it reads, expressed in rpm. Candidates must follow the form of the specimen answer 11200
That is 5800
